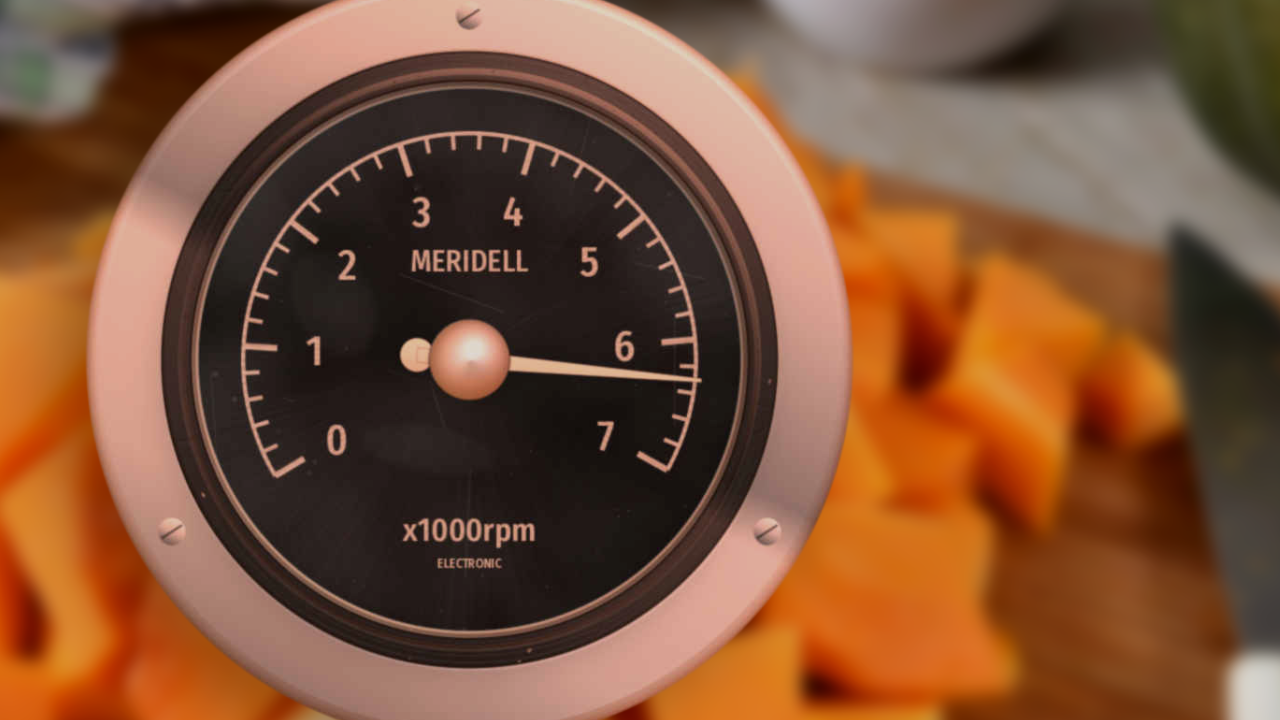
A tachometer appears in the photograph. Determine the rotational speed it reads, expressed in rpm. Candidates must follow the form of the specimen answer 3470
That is 6300
